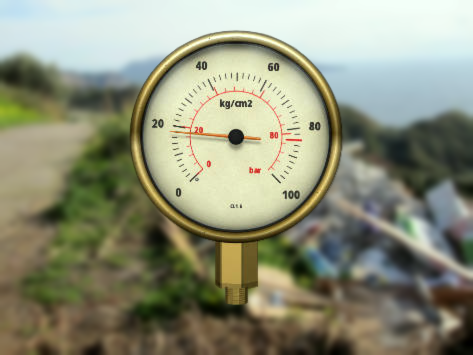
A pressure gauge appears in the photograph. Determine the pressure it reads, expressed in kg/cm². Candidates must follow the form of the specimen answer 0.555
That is 18
